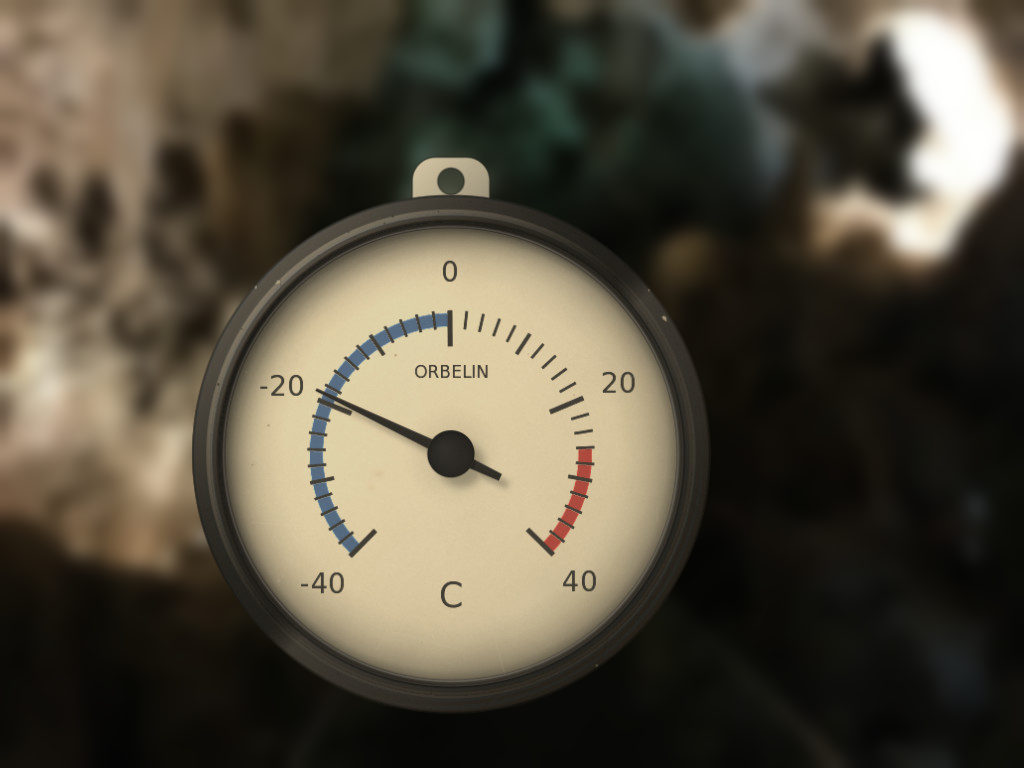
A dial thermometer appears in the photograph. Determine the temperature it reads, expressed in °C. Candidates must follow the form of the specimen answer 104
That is -19
